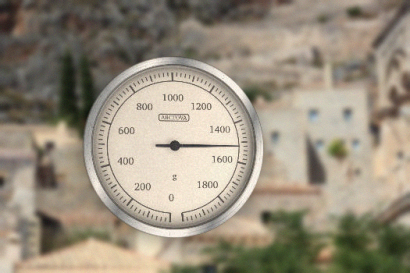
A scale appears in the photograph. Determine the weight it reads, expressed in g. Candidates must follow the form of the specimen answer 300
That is 1520
